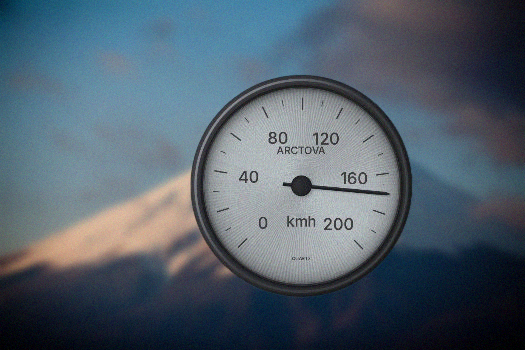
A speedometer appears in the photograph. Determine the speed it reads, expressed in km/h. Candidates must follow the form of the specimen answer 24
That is 170
